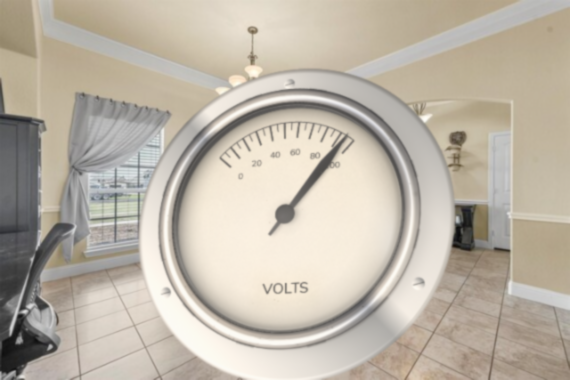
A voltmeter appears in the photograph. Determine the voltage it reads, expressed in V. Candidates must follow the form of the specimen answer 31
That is 95
